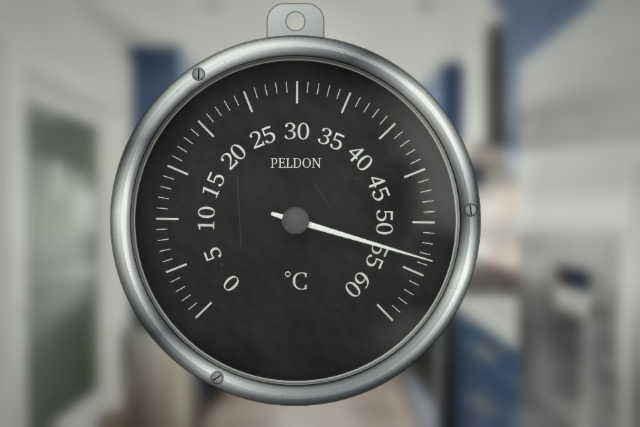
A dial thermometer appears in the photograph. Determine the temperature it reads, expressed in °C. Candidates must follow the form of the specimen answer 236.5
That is 53.5
